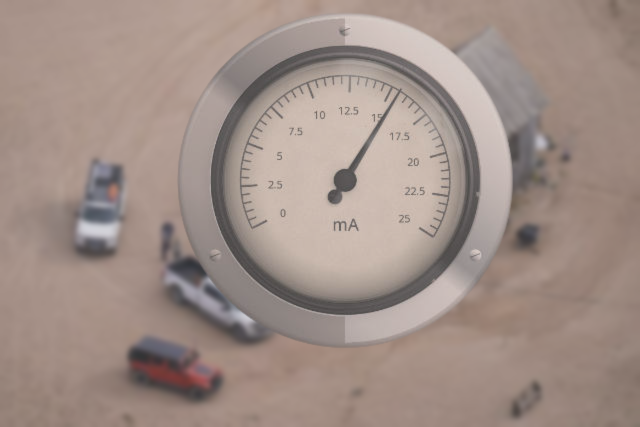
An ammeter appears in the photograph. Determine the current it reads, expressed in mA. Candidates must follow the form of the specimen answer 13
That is 15.5
